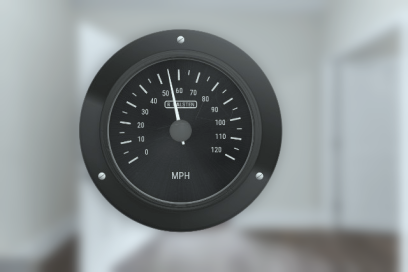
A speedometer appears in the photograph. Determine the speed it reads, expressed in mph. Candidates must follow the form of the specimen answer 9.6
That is 55
